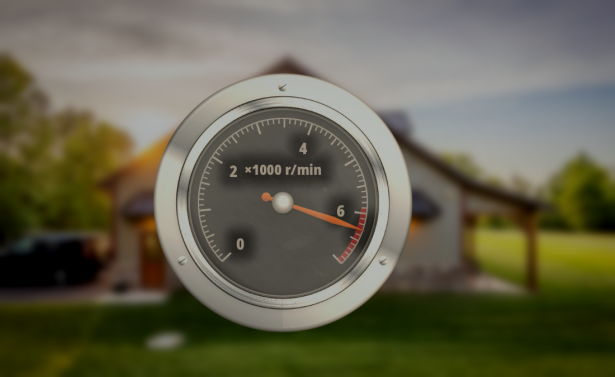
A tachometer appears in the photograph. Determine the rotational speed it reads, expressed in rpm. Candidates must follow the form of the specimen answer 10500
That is 6300
